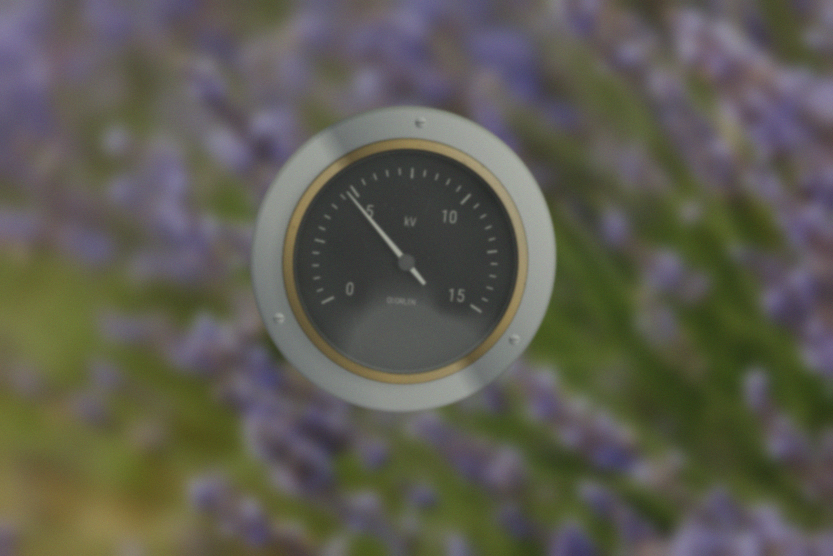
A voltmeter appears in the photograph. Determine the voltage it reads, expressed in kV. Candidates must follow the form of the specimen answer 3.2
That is 4.75
